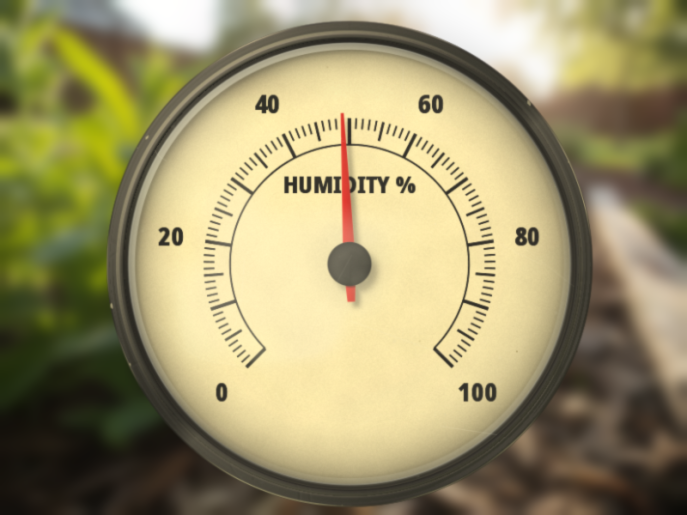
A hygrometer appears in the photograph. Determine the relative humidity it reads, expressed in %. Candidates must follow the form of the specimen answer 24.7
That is 49
